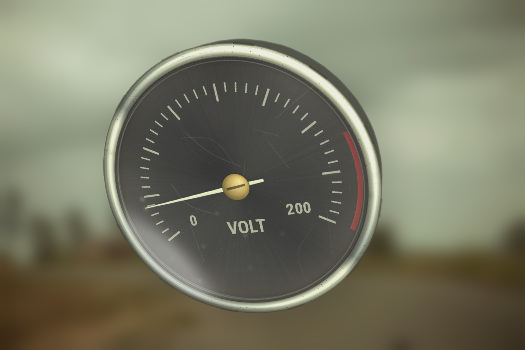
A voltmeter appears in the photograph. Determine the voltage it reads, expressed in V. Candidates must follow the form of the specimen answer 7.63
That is 20
